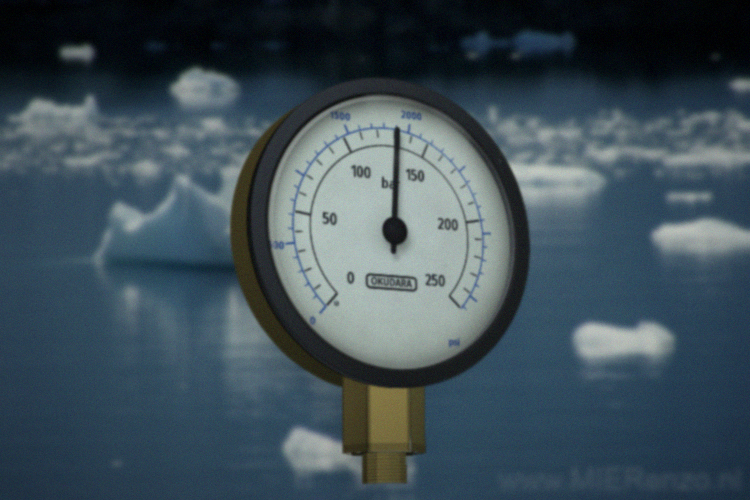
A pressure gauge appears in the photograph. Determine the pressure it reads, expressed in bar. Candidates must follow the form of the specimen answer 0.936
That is 130
